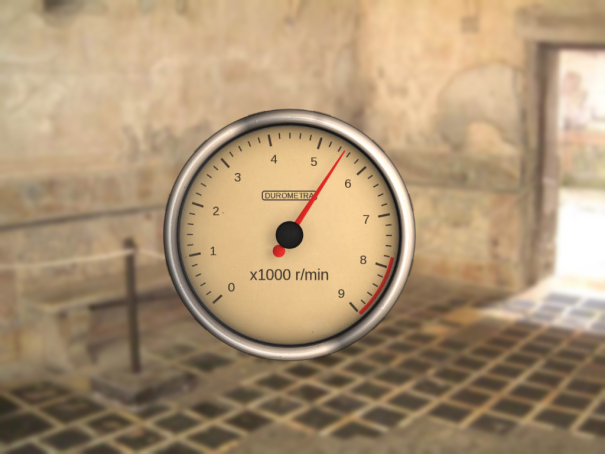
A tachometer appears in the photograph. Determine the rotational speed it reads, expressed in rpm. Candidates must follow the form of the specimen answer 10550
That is 5500
